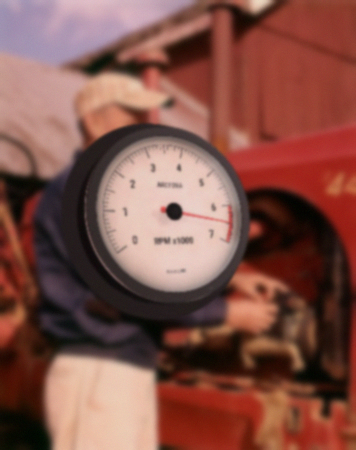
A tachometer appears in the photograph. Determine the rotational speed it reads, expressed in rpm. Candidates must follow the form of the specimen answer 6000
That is 6500
